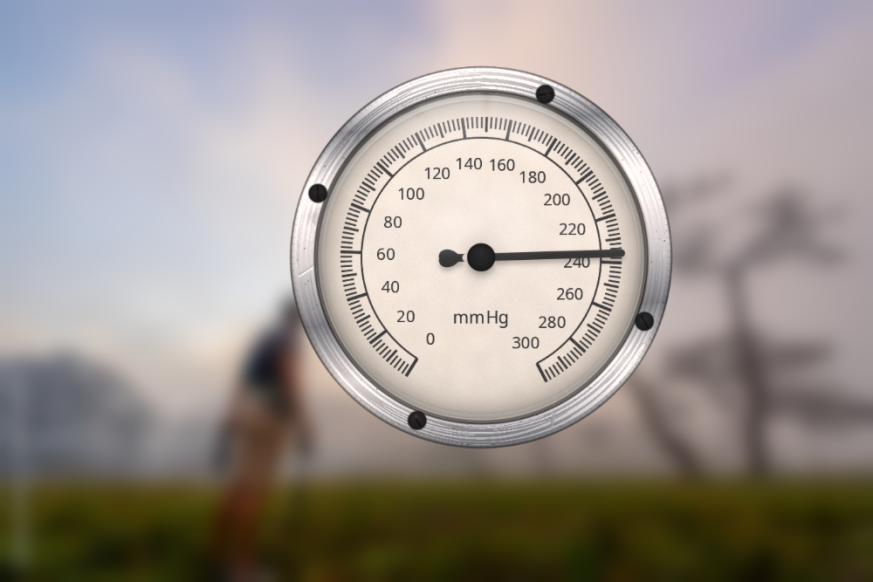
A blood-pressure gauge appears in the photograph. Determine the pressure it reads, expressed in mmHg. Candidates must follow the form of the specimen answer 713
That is 236
